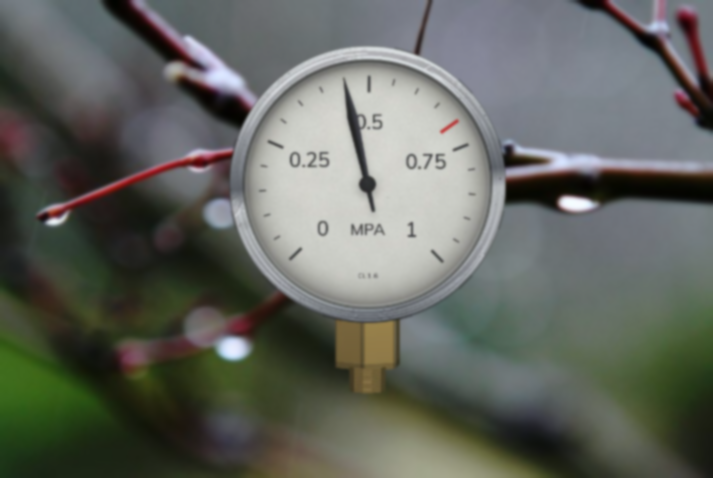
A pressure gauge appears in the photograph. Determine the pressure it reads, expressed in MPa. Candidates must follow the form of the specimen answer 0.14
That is 0.45
